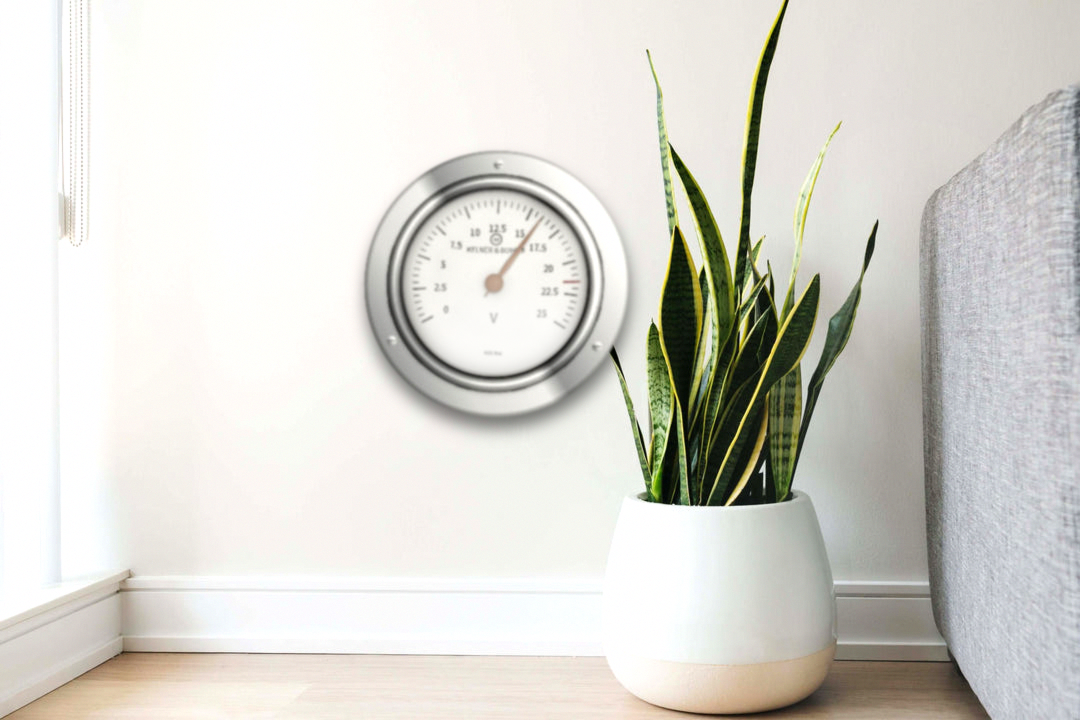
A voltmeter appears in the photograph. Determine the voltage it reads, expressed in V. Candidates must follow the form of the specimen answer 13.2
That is 16
